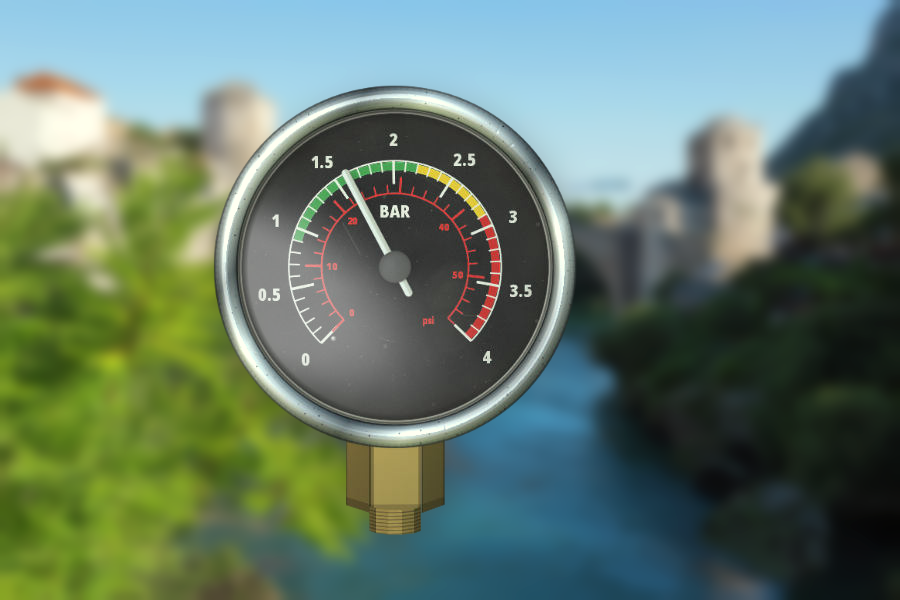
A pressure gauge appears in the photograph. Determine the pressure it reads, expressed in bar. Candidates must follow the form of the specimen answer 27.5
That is 1.6
